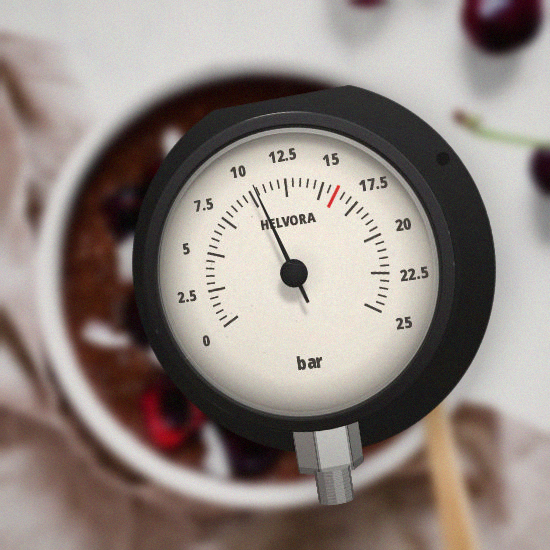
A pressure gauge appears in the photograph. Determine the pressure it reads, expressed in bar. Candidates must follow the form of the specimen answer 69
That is 10.5
